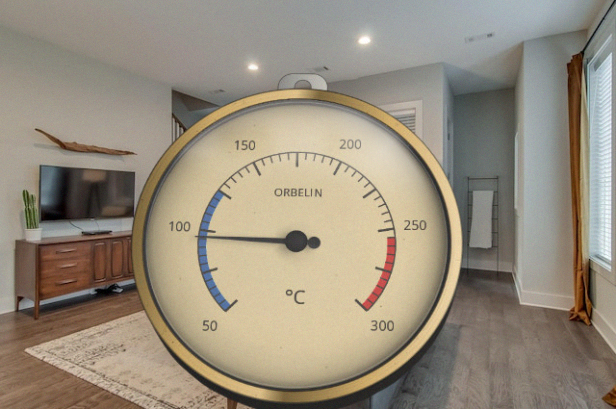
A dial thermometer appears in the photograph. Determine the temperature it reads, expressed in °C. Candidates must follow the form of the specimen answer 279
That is 95
